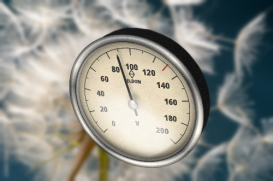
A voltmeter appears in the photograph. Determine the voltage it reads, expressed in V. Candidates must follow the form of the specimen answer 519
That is 90
